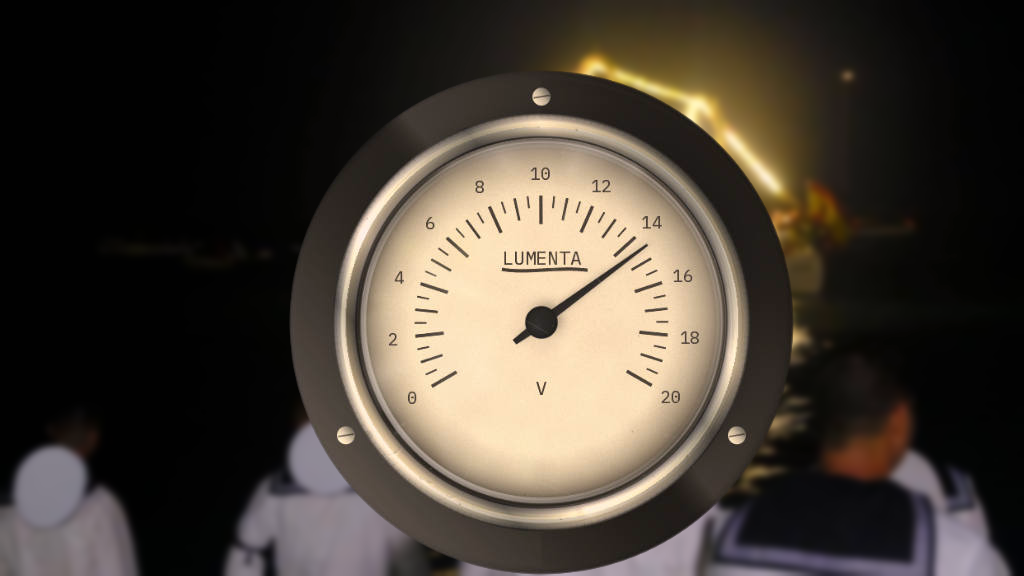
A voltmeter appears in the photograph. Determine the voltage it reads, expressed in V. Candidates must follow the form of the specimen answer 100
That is 14.5
